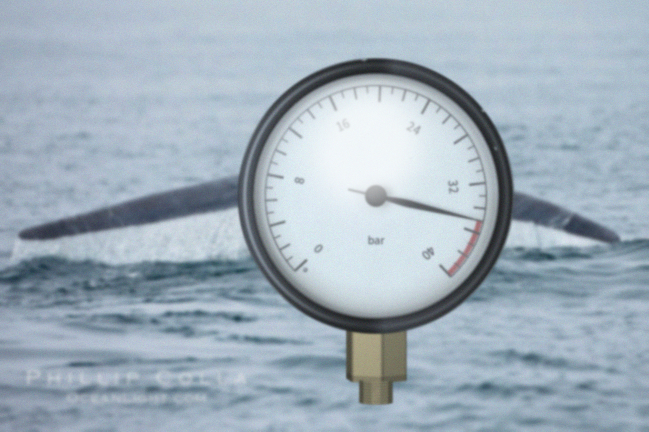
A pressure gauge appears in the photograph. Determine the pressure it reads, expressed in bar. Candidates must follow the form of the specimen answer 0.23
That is 35
